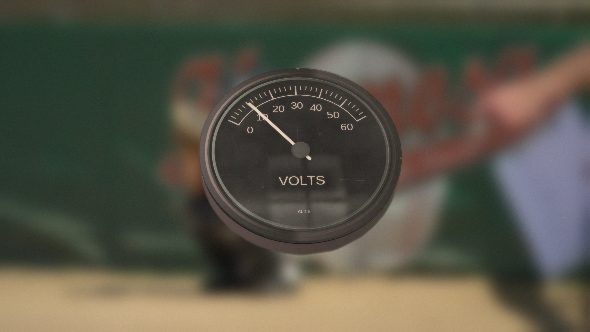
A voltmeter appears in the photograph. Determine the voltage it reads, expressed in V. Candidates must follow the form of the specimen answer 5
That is 10
